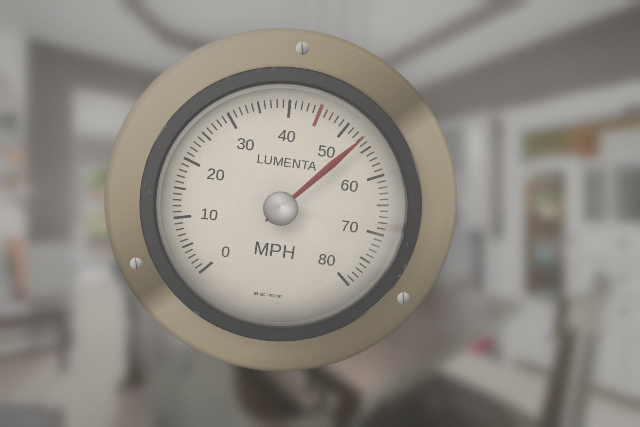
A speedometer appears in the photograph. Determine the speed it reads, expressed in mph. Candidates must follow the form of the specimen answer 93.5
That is 53
